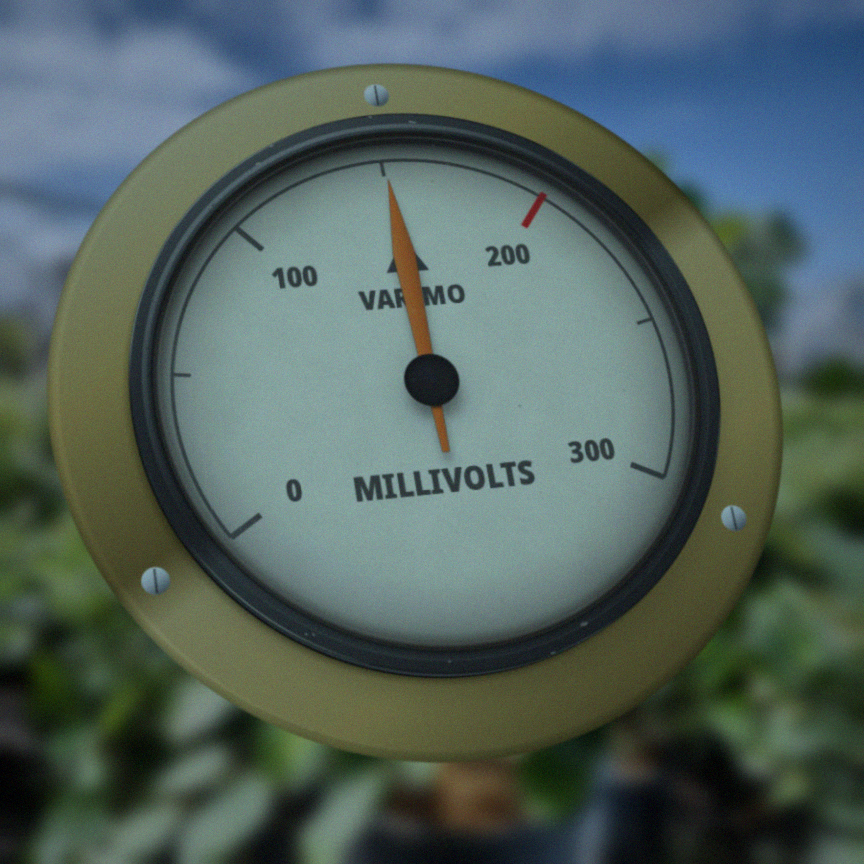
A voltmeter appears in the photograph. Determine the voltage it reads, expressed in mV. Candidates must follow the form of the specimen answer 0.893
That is 150
